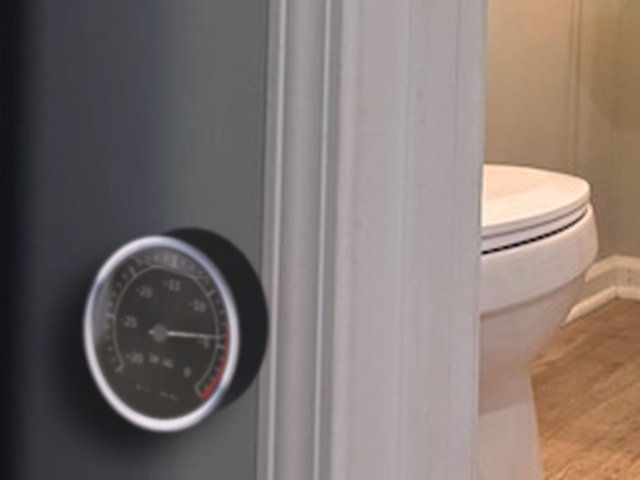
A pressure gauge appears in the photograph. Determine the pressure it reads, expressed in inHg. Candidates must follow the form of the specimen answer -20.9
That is -6
